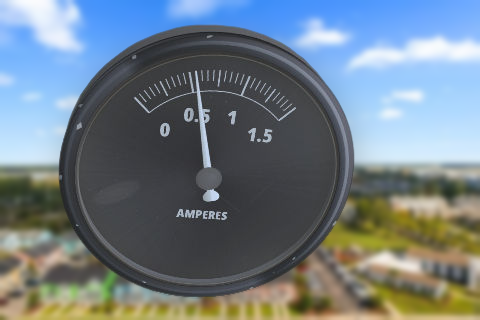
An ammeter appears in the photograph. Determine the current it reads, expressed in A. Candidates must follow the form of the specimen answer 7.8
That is 0.55
